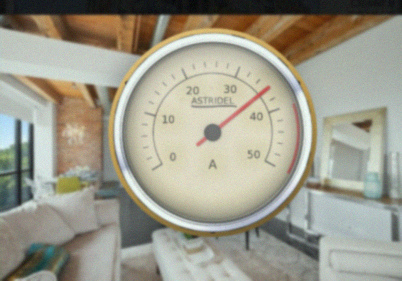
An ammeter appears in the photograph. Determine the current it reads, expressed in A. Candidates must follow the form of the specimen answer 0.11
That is 36
